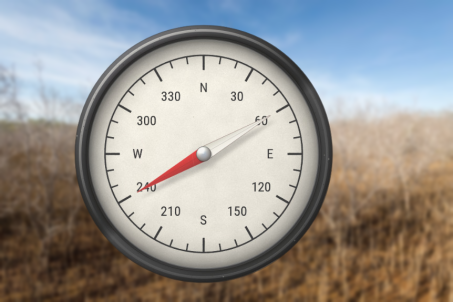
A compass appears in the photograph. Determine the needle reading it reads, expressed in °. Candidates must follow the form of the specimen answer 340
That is 240
